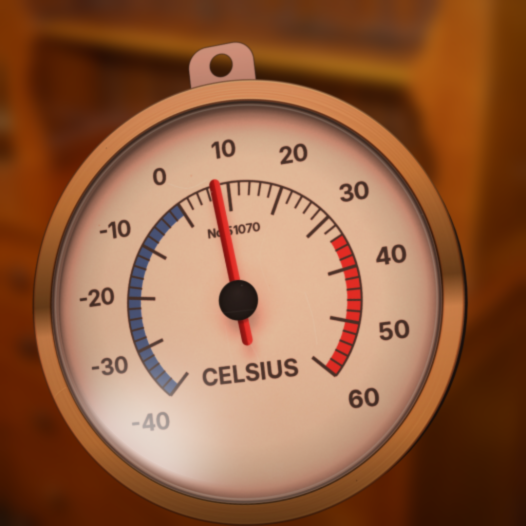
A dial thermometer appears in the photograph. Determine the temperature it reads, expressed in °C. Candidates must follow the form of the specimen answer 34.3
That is 8
